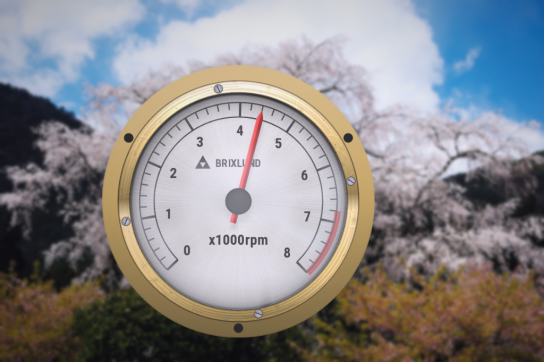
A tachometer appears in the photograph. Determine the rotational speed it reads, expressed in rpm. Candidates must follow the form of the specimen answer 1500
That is 4400
